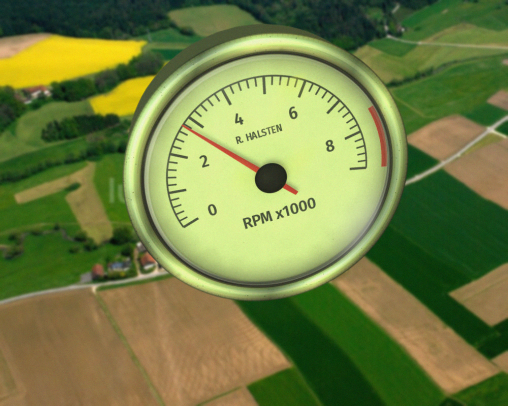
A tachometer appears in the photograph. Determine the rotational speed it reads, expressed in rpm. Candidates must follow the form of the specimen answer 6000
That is 2800
